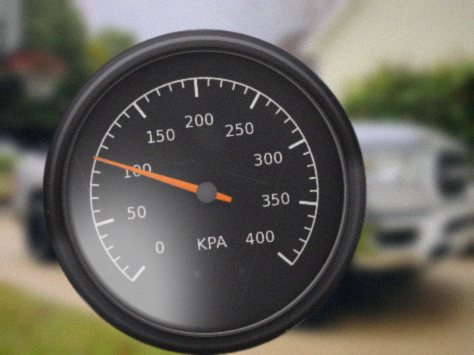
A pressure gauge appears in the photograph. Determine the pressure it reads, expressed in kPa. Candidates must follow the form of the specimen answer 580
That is 100
